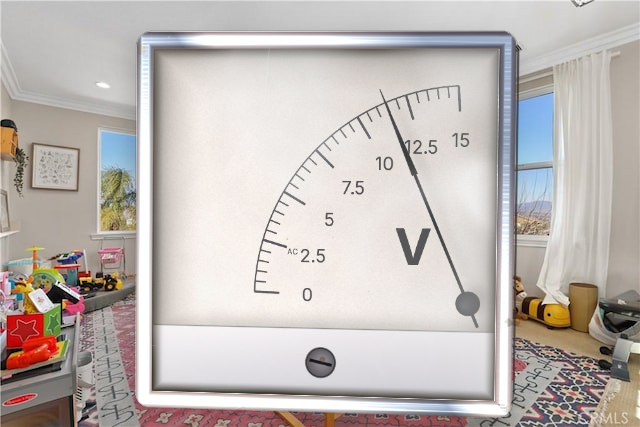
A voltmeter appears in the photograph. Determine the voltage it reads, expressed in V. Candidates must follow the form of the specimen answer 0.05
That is 11.5
